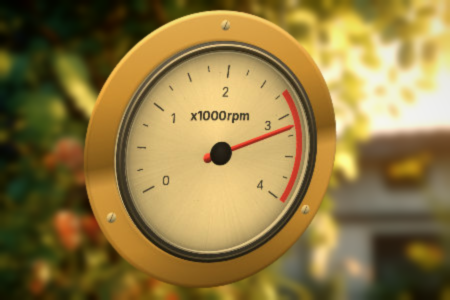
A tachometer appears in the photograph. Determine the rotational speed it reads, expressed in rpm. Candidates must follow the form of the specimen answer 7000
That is 3125
